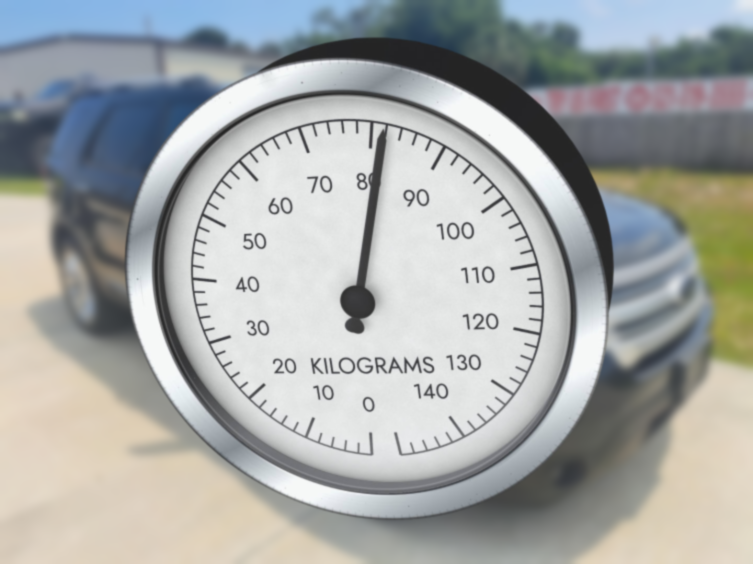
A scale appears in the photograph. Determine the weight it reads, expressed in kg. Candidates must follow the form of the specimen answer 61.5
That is 82
